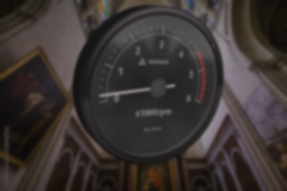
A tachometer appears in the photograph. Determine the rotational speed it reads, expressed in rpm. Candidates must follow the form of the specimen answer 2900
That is 200
